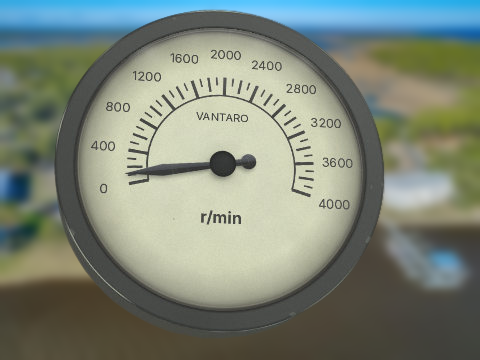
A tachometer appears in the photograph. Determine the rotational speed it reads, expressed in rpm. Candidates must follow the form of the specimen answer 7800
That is 100
